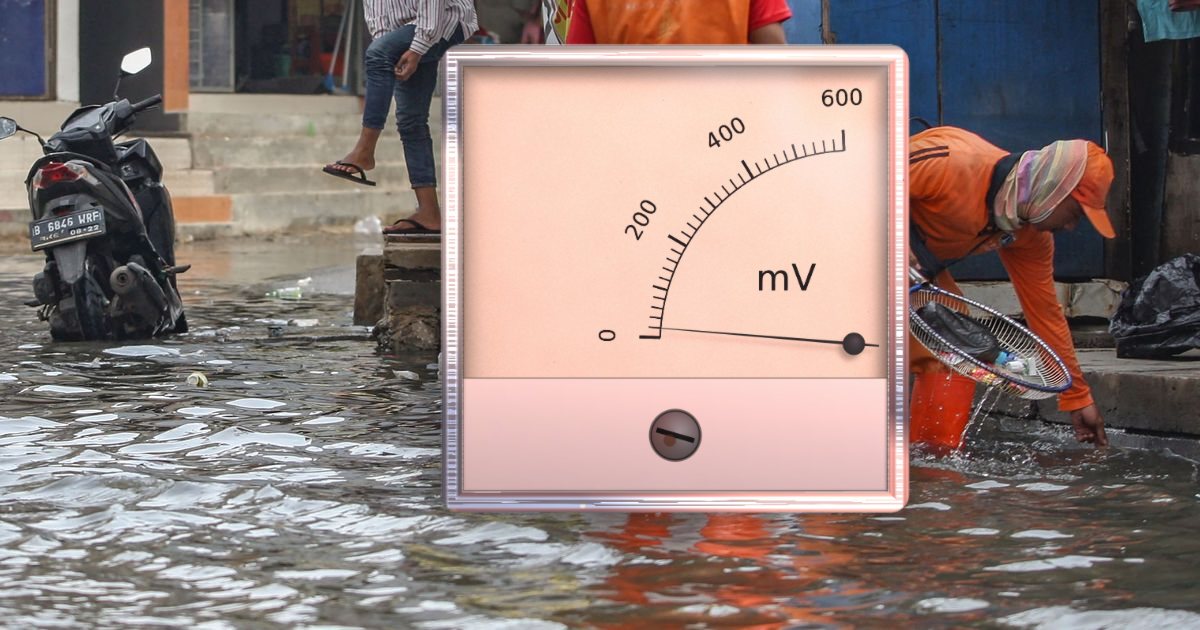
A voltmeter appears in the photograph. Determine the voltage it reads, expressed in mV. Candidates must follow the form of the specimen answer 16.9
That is 20
